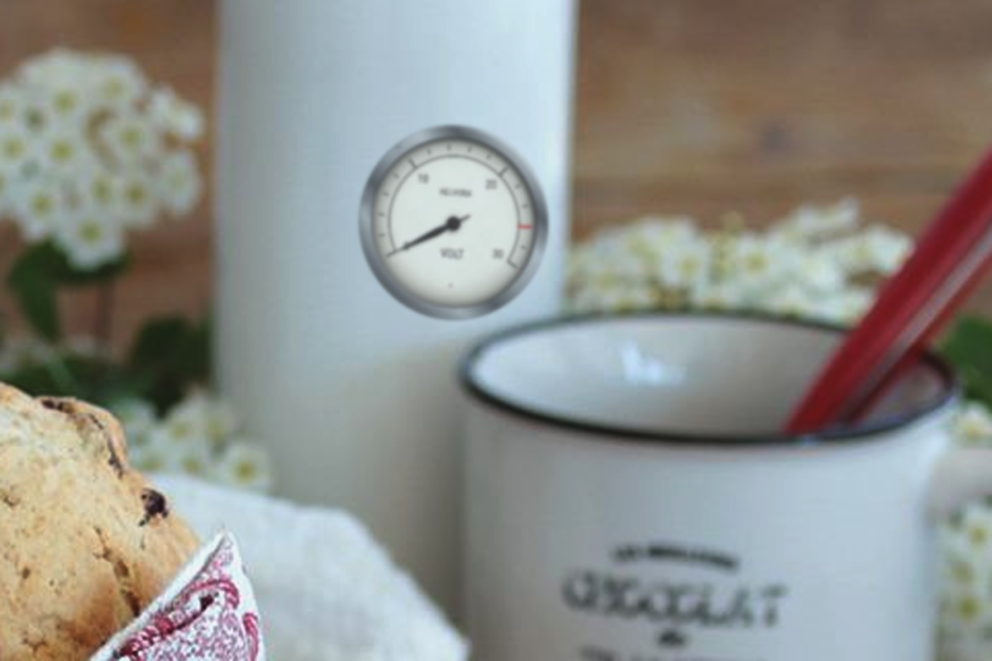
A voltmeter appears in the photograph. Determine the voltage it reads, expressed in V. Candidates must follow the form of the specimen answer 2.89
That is 0
